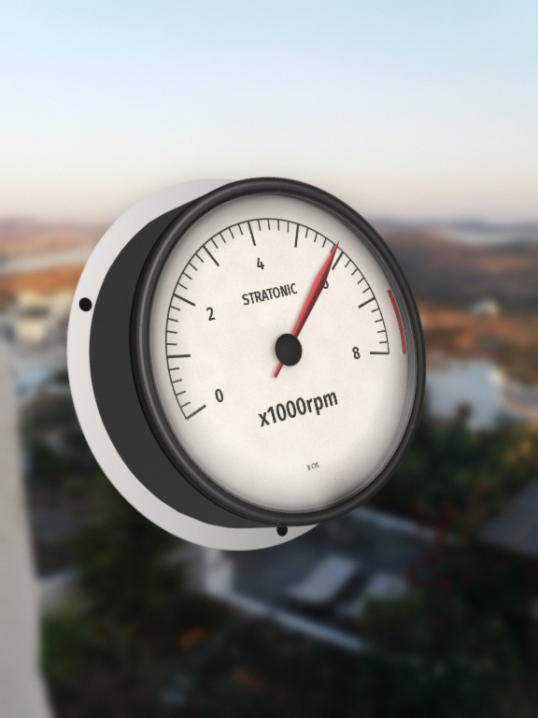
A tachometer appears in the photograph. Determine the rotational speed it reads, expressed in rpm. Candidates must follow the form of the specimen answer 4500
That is 5800
